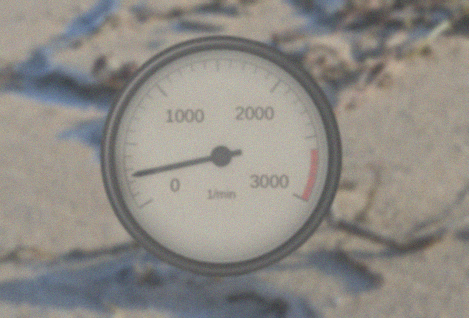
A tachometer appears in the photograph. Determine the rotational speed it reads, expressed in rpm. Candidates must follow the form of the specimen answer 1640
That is 250
